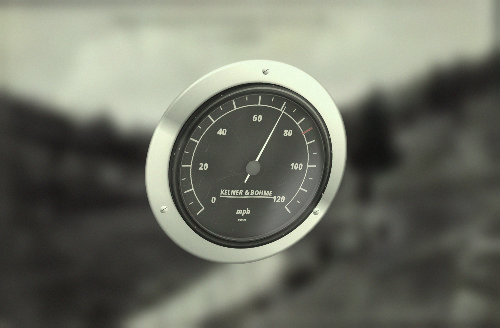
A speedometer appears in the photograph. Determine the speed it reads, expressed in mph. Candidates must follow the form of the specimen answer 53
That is 70
